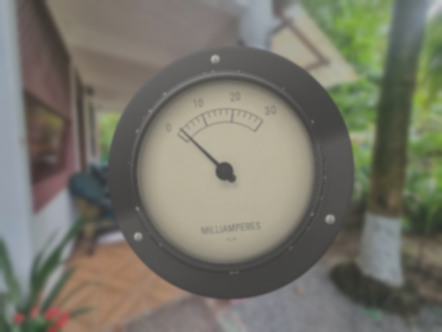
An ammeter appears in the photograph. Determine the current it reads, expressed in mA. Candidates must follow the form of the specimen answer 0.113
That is 2
